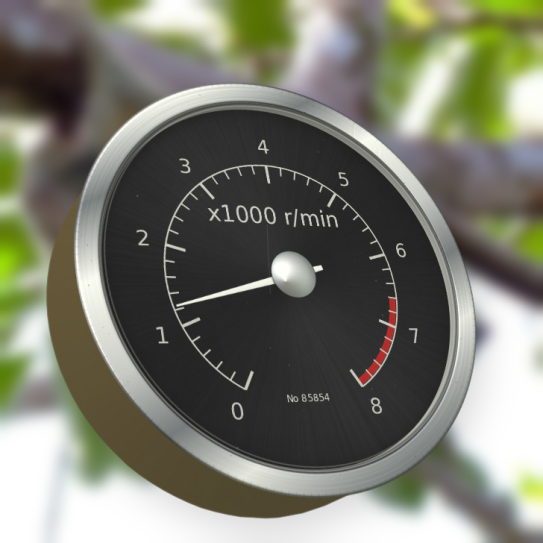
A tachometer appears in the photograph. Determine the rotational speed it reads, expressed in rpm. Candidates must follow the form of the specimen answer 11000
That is 1200
